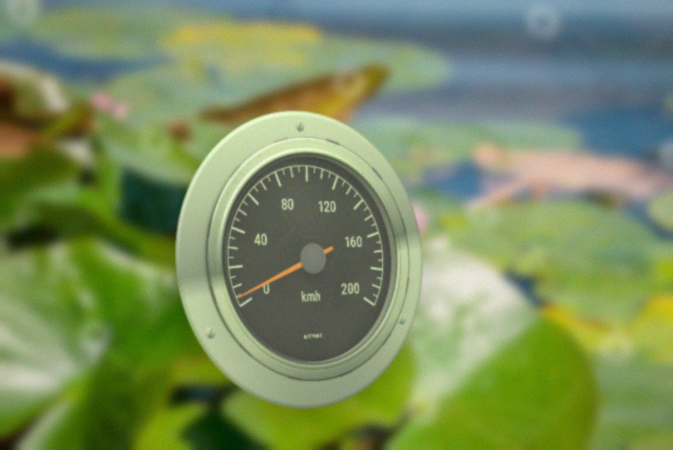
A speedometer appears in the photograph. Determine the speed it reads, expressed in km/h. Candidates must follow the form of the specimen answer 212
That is 5
